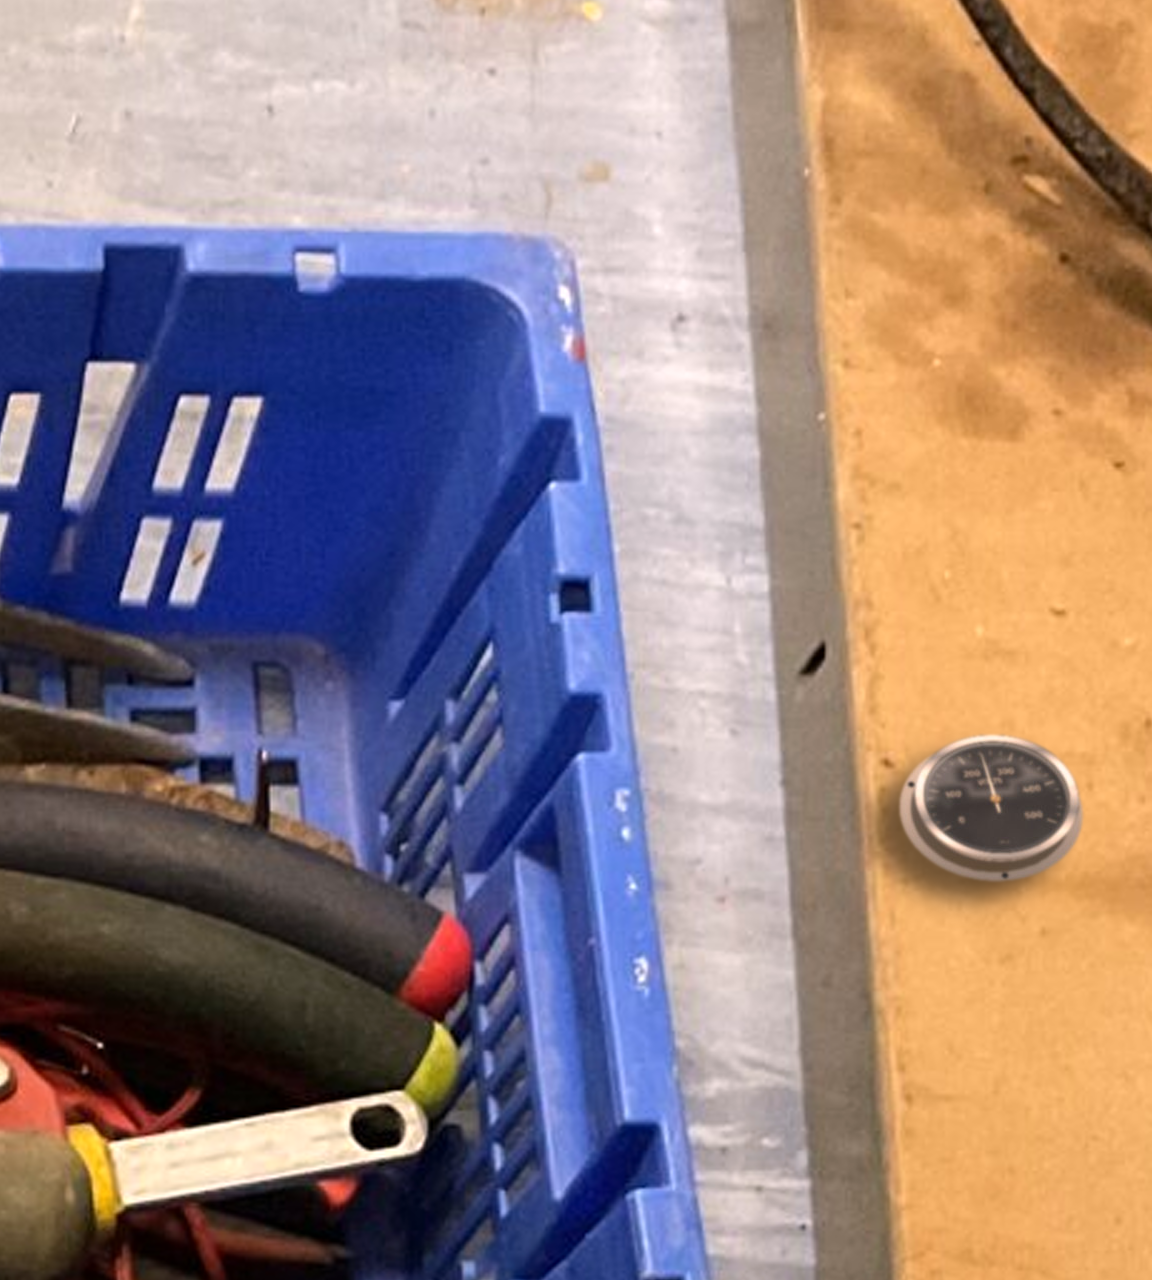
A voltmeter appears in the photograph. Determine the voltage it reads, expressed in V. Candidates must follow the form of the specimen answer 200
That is 240
